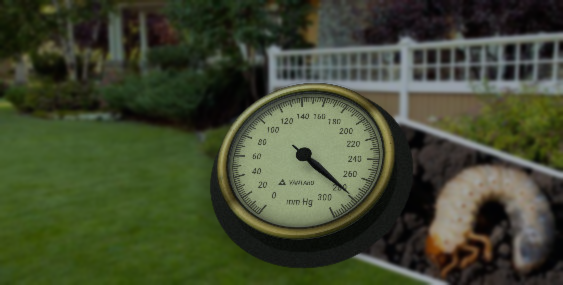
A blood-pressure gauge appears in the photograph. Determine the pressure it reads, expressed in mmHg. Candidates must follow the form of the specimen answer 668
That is 280
